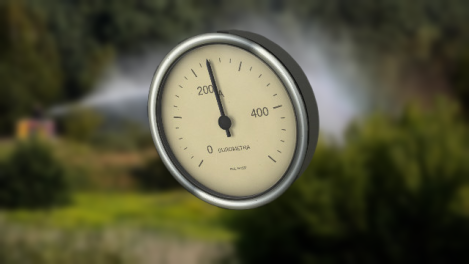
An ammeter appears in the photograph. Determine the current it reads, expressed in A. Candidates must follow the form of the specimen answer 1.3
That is 240
